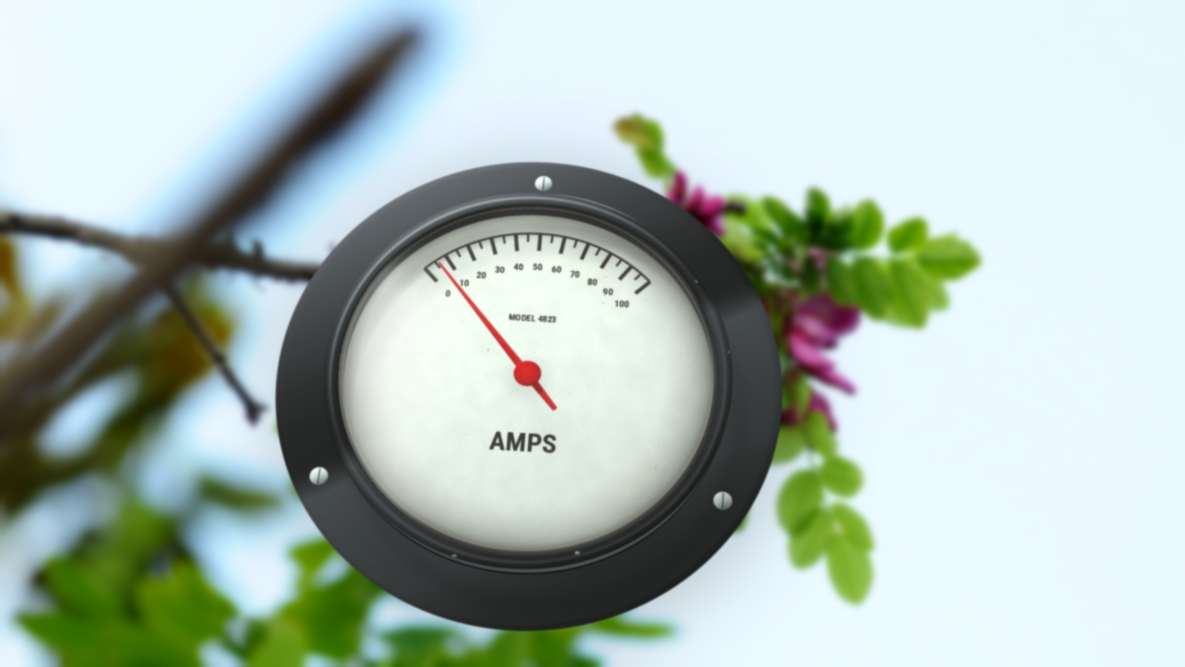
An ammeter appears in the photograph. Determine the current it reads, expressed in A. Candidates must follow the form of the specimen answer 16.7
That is 5
